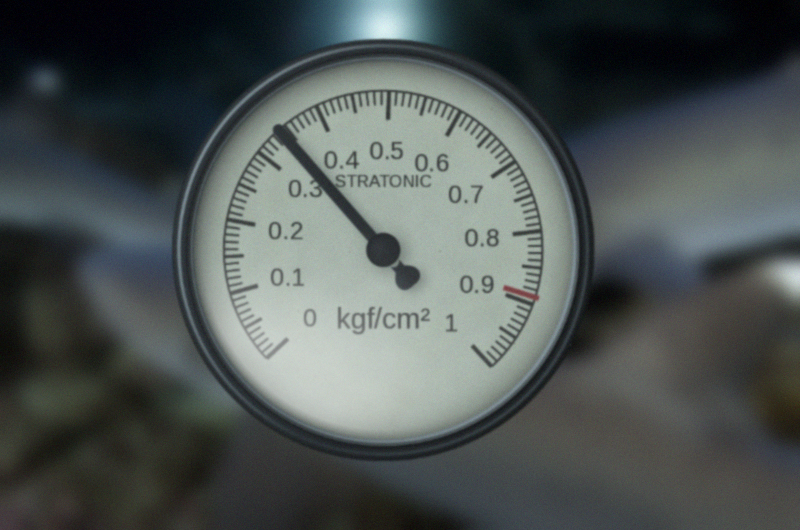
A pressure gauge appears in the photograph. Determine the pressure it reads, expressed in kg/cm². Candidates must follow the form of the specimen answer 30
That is 0.34
